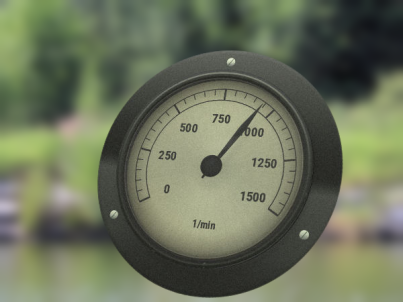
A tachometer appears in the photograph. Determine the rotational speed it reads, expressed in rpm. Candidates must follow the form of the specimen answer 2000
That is 950
